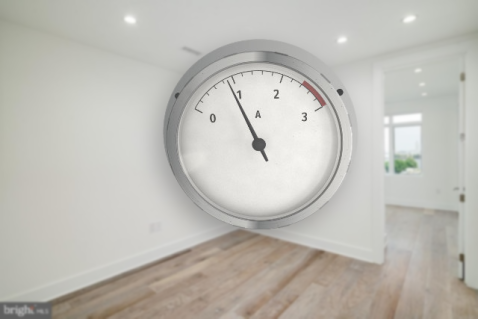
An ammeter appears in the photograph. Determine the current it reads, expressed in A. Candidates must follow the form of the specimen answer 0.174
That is 0.9
